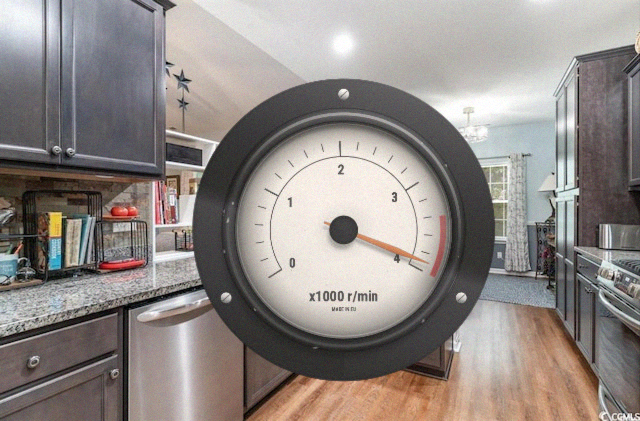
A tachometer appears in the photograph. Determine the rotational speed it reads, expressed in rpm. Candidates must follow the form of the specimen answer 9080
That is 3900
